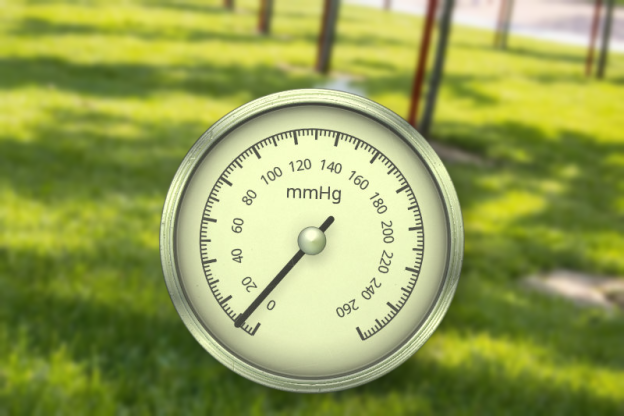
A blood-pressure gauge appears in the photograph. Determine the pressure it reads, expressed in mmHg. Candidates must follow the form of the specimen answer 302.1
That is 8
